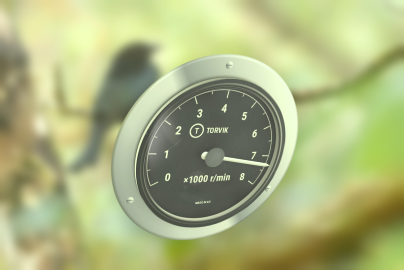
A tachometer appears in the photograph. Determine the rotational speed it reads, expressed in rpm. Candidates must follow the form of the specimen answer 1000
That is 7250
